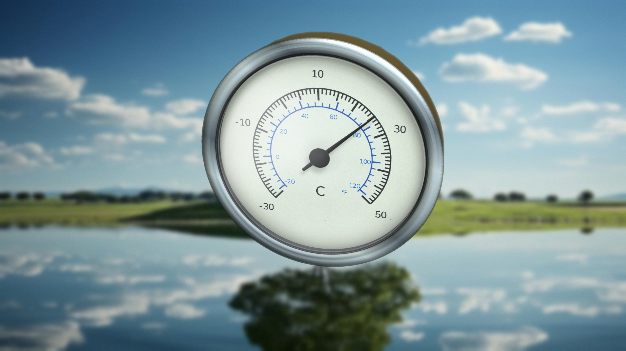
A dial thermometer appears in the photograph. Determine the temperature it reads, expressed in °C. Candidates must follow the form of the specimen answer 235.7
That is 25
